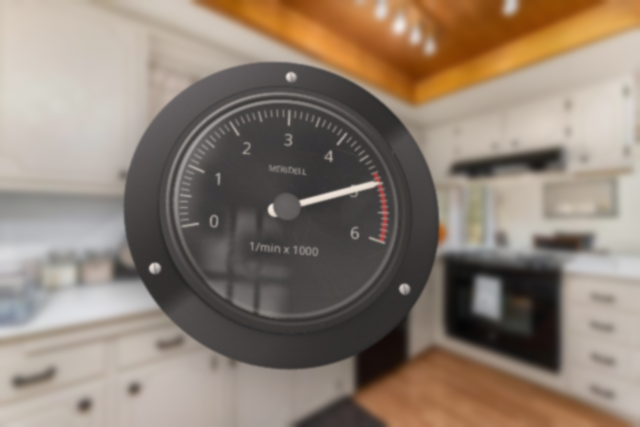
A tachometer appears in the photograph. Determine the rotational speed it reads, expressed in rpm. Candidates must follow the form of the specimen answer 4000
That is 5000
